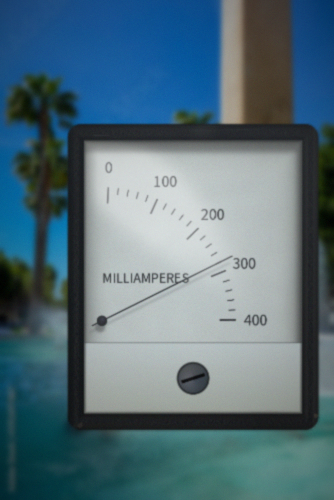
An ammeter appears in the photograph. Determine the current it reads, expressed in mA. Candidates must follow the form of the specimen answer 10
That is 280
